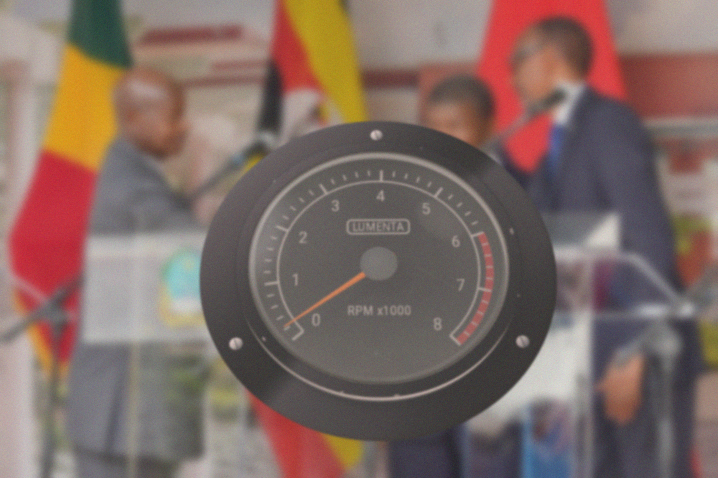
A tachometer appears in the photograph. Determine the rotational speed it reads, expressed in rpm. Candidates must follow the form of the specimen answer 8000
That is 200
